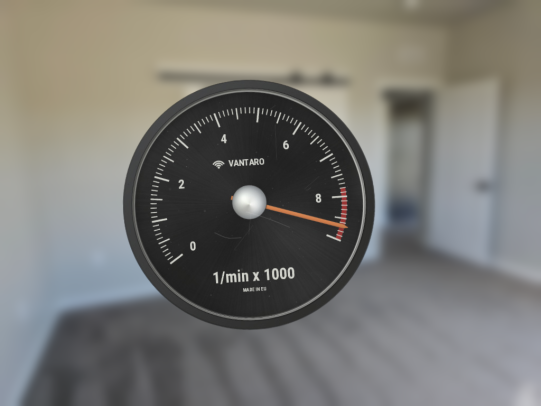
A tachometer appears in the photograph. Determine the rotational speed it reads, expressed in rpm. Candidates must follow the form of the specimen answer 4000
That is 8700
